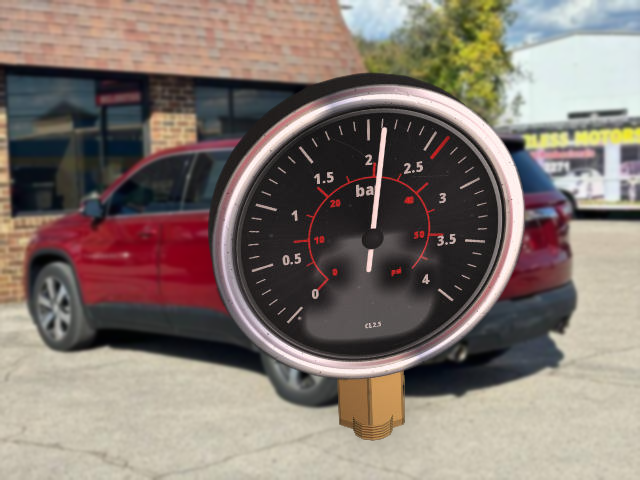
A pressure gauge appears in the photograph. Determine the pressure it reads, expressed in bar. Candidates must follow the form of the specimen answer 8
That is 2.1
